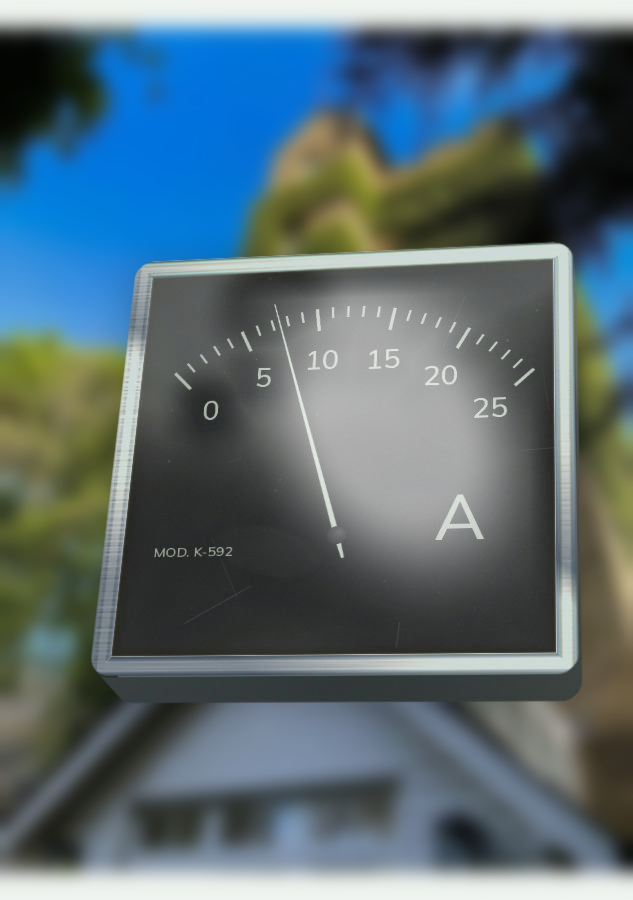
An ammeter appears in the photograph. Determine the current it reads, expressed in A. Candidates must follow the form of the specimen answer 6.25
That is 7.5
